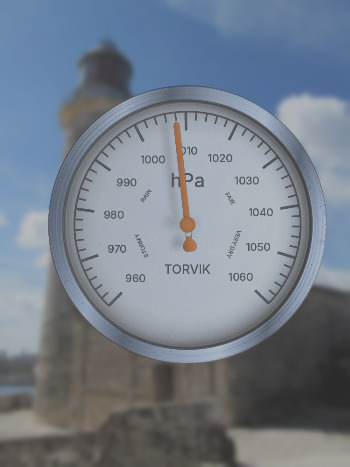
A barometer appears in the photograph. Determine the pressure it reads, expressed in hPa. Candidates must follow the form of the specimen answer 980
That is 1008
